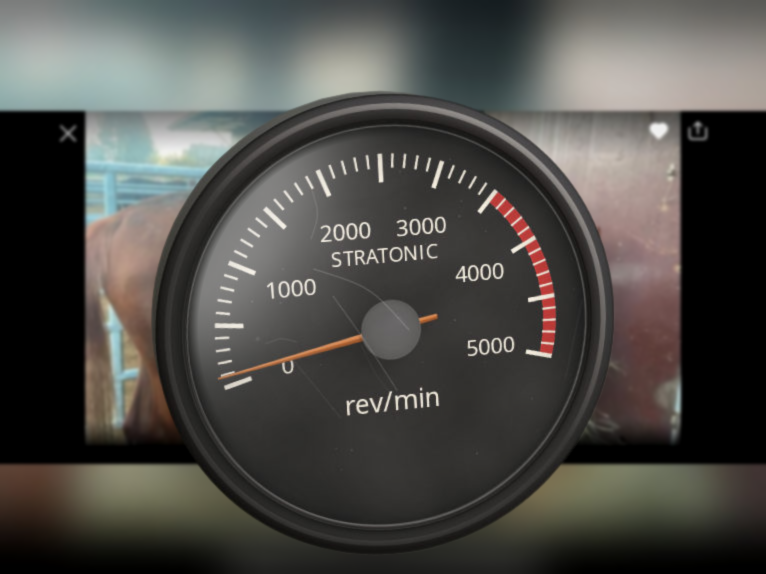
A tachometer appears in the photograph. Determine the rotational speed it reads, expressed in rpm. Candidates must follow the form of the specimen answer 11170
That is 100
